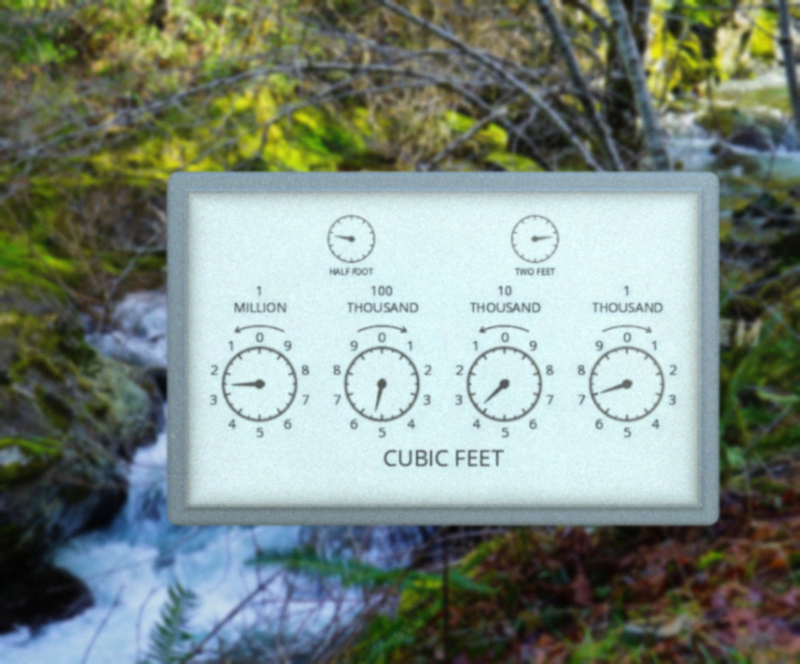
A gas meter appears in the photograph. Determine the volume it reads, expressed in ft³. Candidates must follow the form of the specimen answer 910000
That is 253700
